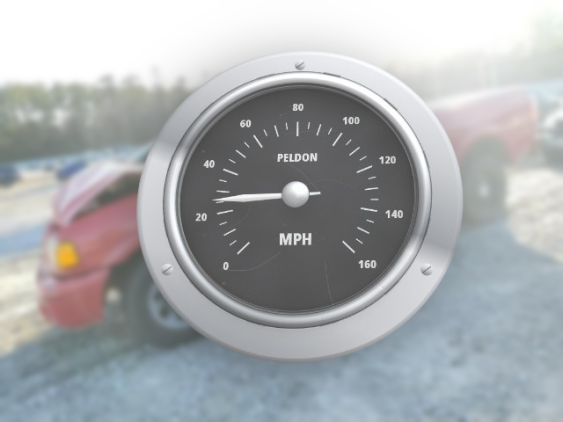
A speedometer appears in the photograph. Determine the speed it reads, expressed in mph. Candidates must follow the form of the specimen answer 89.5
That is 25
